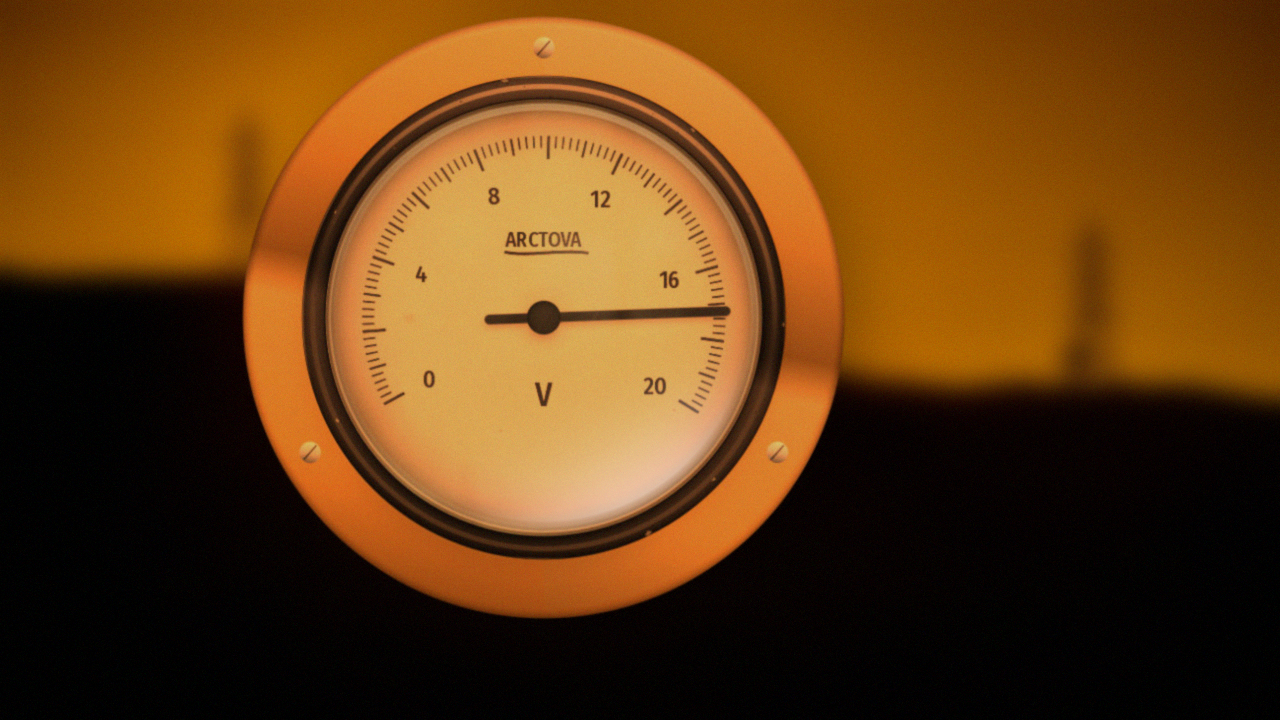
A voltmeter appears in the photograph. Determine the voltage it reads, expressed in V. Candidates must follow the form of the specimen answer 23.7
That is 17.2
